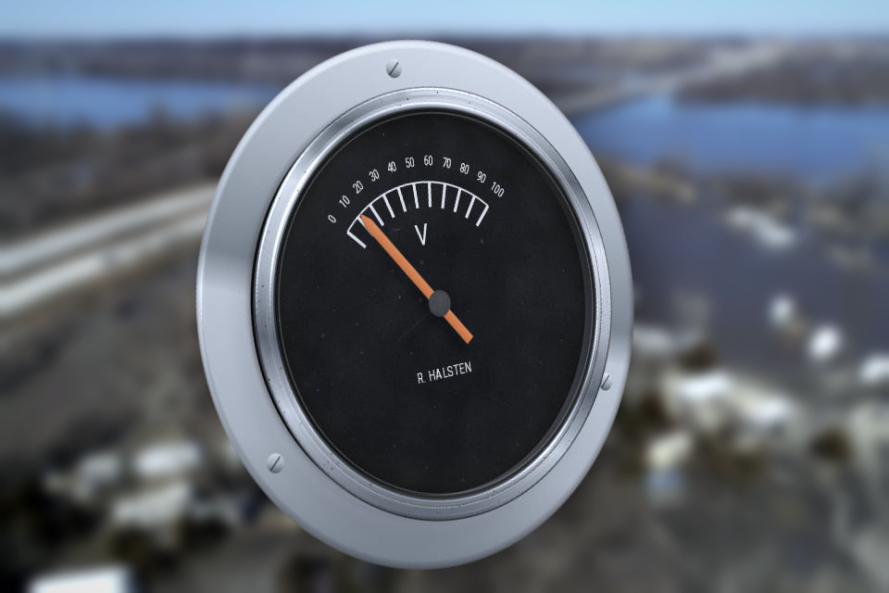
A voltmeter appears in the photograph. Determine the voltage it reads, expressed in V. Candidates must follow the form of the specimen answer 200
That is 10
